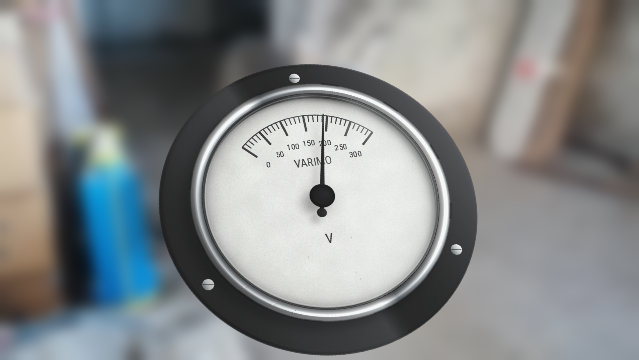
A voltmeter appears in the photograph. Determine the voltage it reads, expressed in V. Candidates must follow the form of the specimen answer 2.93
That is 190
